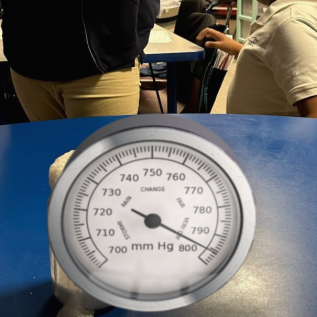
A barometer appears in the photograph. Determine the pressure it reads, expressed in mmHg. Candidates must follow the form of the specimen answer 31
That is 795
